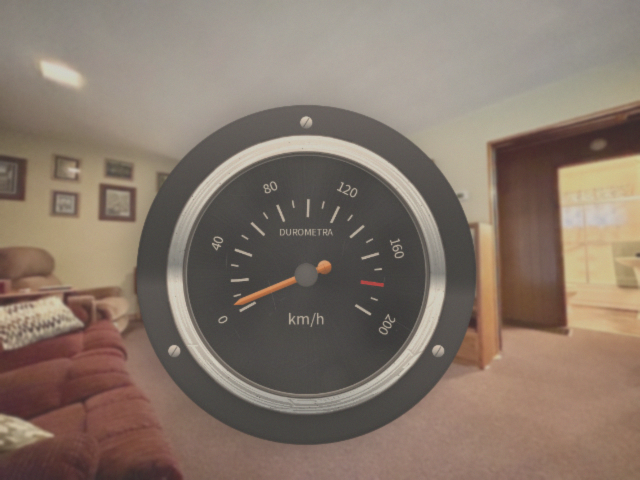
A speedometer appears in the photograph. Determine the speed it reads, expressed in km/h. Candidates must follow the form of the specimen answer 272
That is 5
